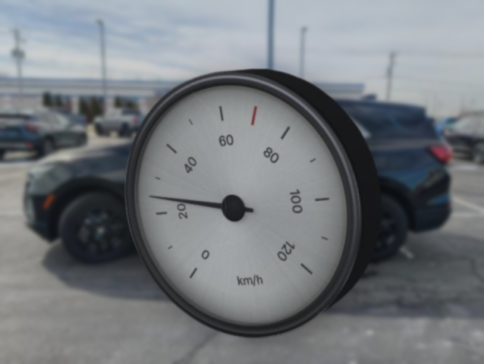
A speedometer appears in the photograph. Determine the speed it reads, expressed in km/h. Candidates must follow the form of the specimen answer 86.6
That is 25
